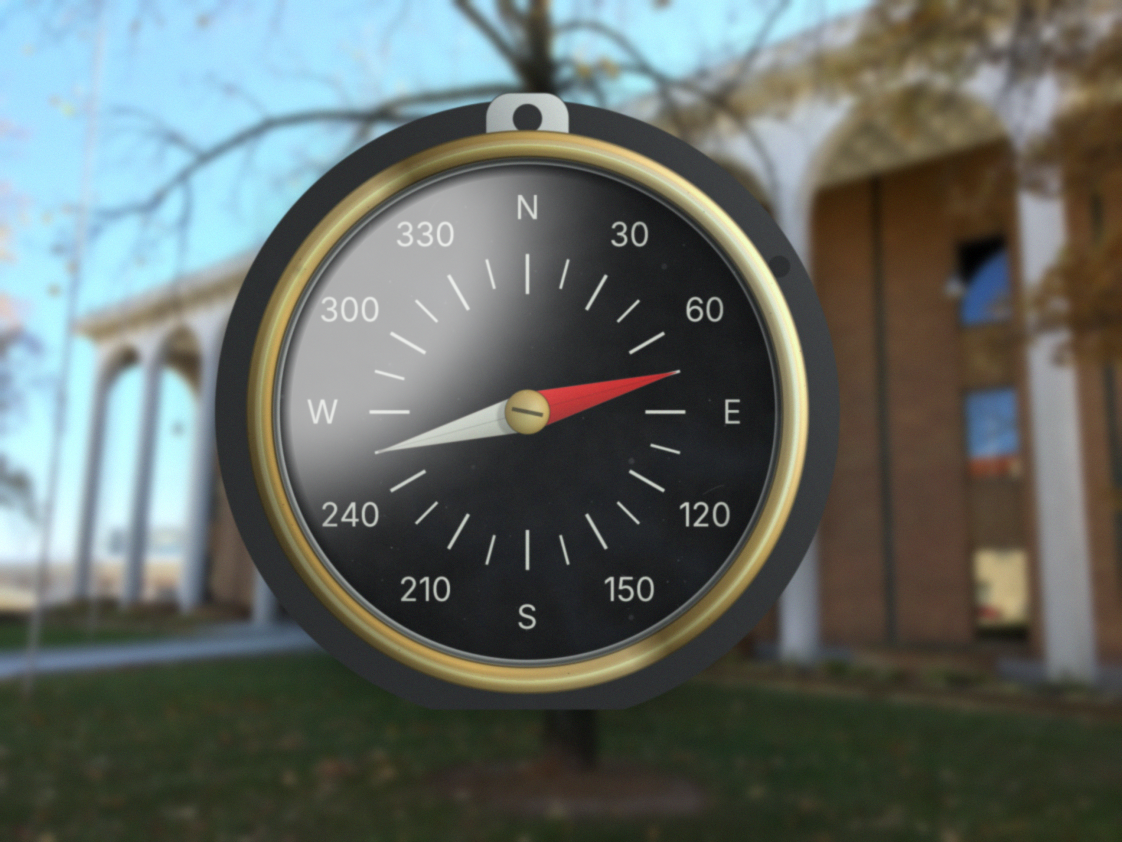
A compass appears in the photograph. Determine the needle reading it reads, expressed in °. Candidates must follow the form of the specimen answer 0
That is 75
